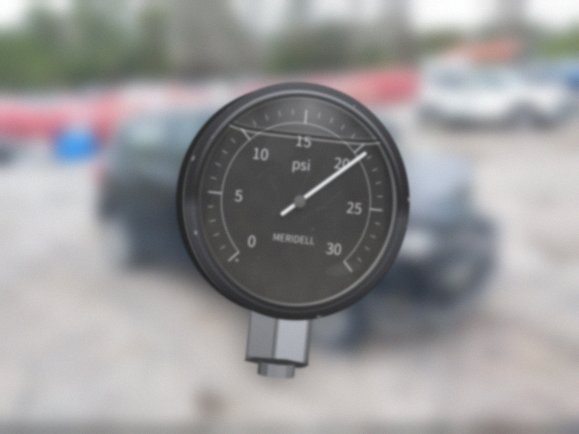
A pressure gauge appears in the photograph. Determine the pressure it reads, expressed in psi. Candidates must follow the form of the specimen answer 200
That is 20.5
